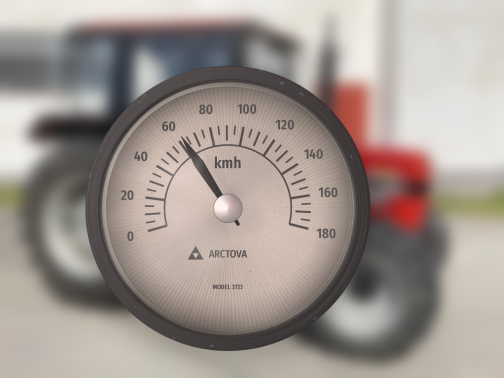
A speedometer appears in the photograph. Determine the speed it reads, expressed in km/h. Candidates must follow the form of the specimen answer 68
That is 62.5
